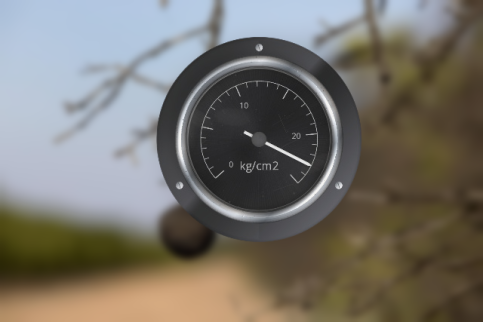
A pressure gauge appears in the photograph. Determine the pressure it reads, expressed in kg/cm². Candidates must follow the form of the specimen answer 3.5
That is 23
